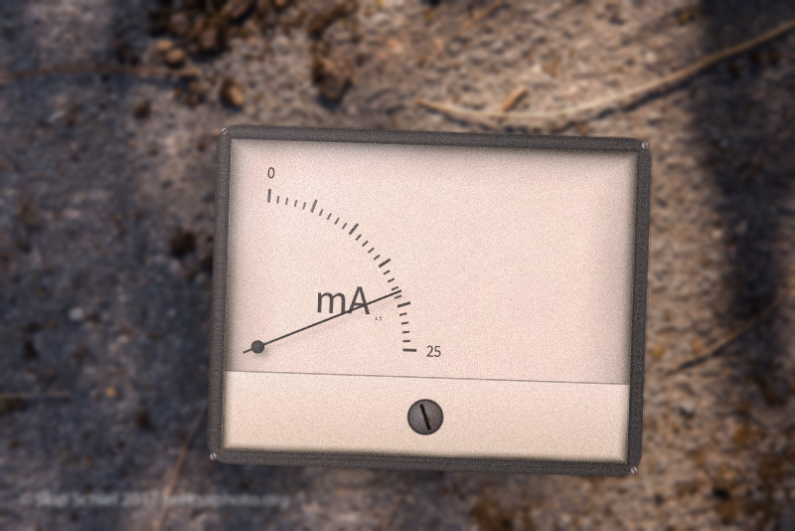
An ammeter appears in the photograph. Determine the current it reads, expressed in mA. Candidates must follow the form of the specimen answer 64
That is 18.5
